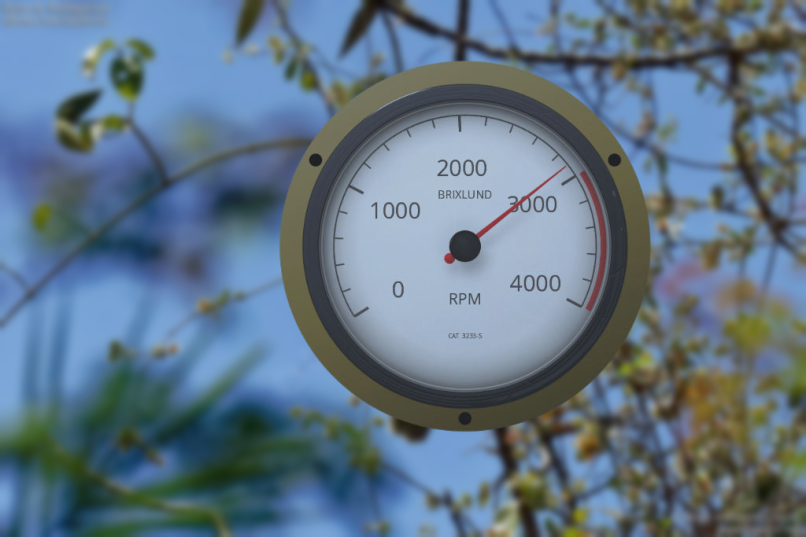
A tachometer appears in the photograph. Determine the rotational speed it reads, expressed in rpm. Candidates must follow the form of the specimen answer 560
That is 2900
